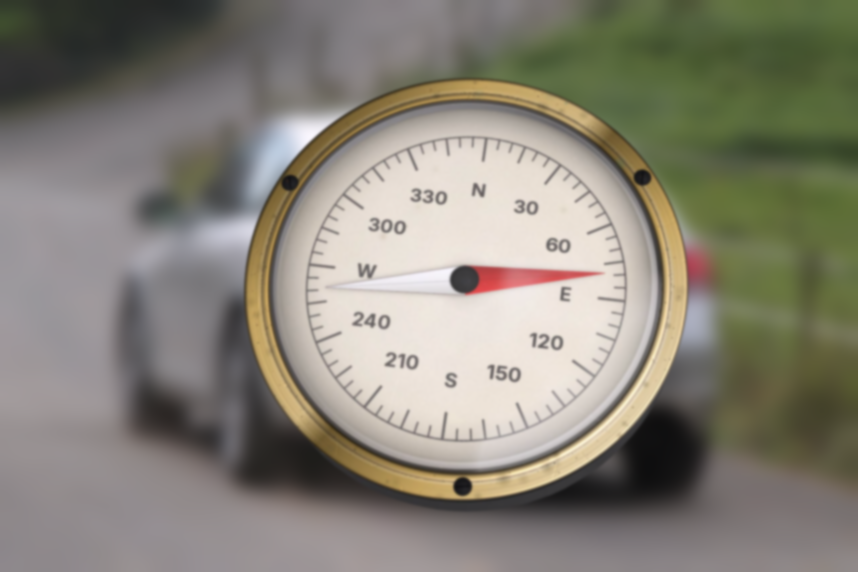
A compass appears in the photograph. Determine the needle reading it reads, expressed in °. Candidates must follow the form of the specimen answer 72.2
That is 80
